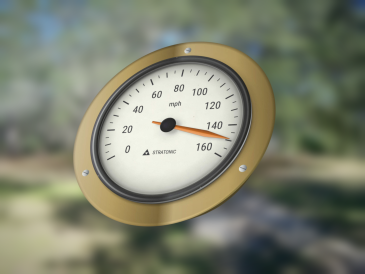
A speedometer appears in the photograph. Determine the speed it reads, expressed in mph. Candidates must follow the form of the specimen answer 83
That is 150
